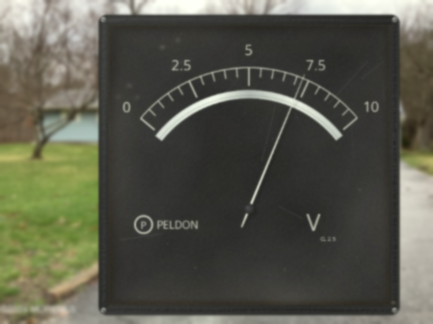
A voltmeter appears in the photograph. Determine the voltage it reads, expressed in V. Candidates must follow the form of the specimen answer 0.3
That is 7.25
